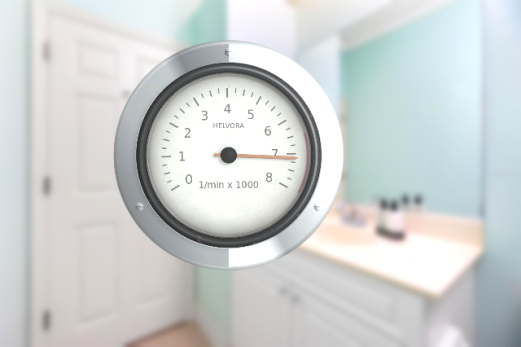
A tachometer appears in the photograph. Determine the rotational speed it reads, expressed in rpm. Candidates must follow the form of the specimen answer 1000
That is 7125
